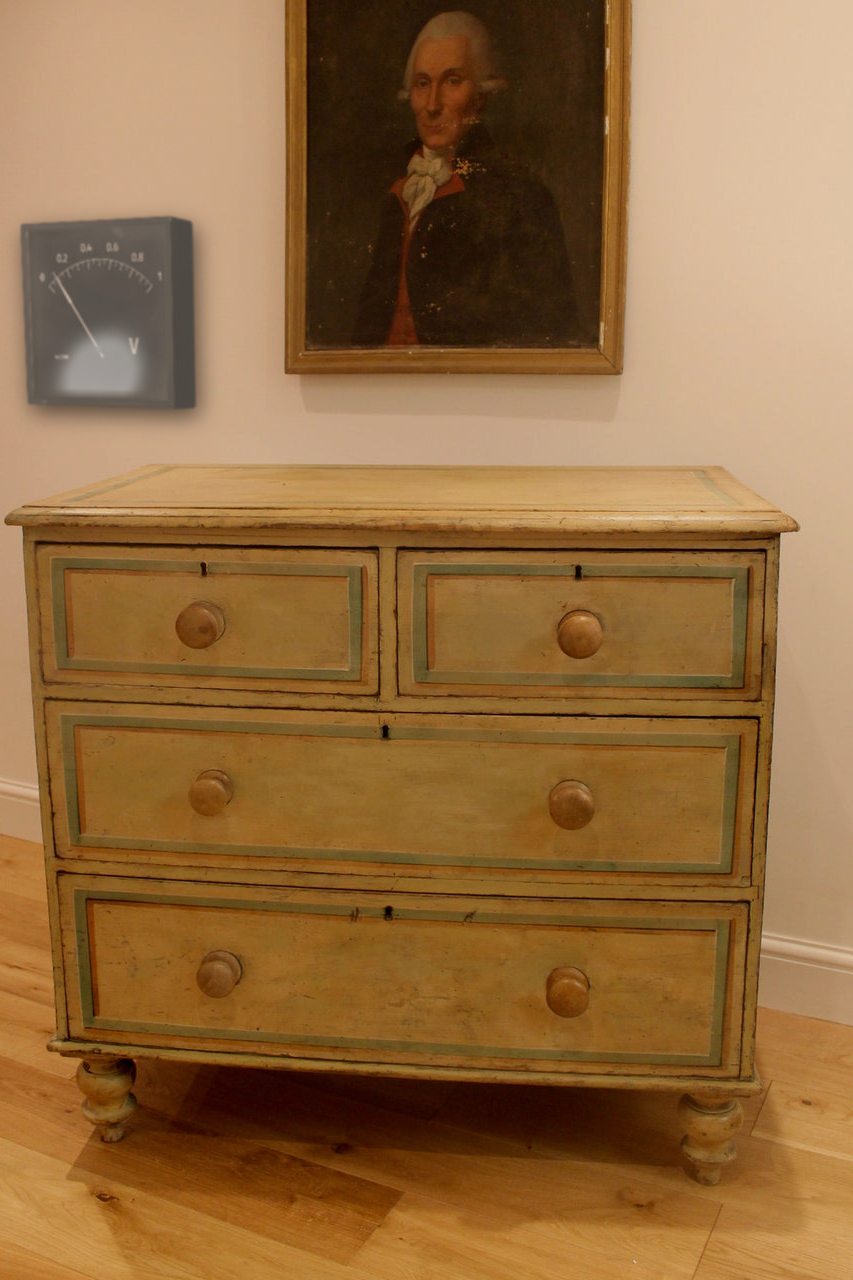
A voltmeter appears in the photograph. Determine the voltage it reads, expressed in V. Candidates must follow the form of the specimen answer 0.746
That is 0.1
